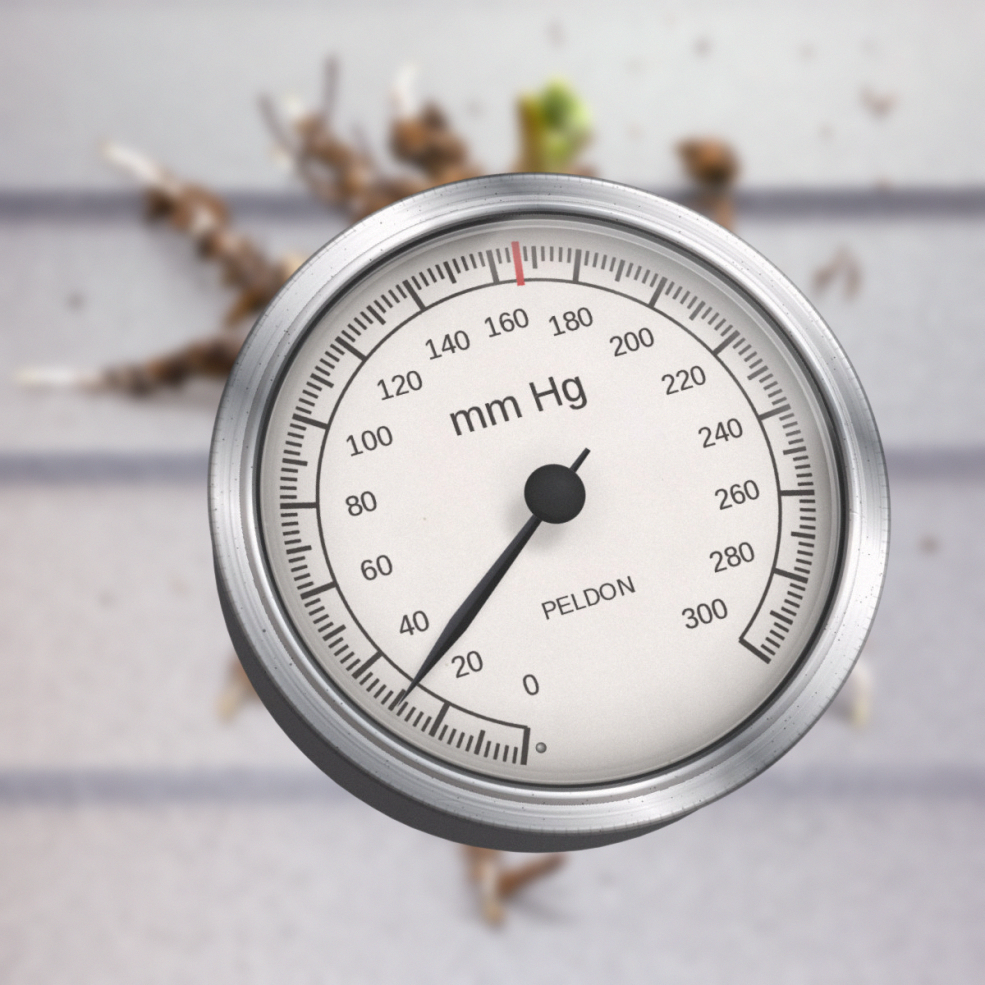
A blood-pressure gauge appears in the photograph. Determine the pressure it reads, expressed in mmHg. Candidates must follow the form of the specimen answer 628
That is 29
